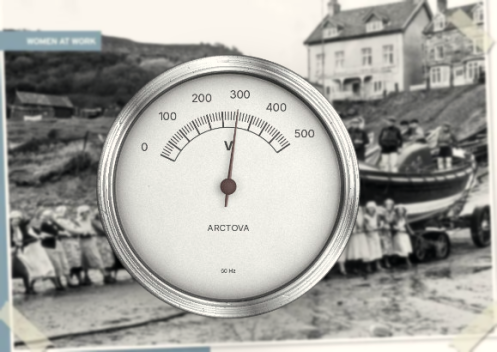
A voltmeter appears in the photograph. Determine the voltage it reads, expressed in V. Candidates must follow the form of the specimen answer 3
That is 300
